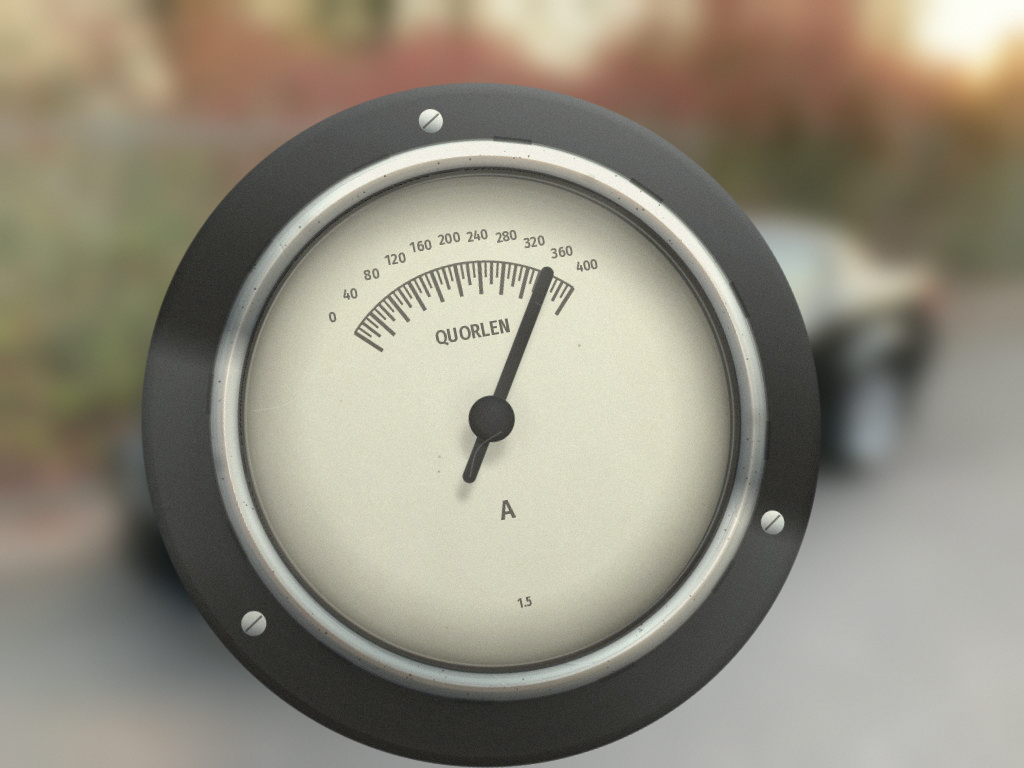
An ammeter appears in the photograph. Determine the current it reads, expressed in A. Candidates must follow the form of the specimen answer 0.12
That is 350
